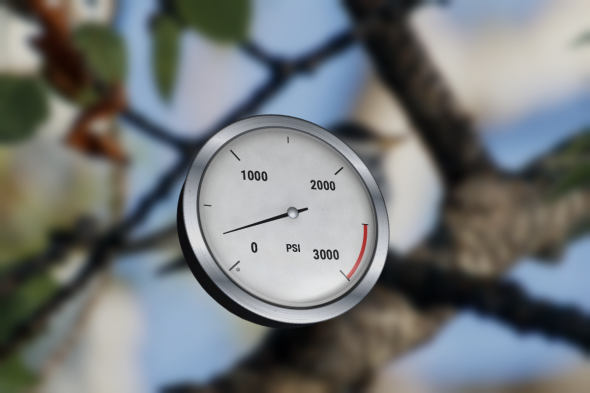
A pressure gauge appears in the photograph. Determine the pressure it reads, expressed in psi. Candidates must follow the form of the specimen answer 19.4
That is 250
